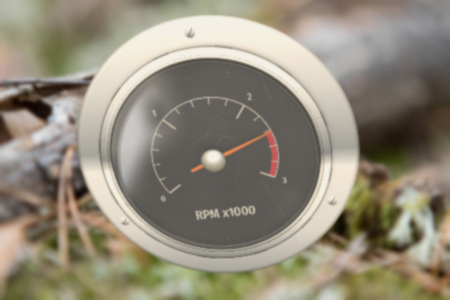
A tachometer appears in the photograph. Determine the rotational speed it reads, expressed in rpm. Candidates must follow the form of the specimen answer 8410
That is 2400
